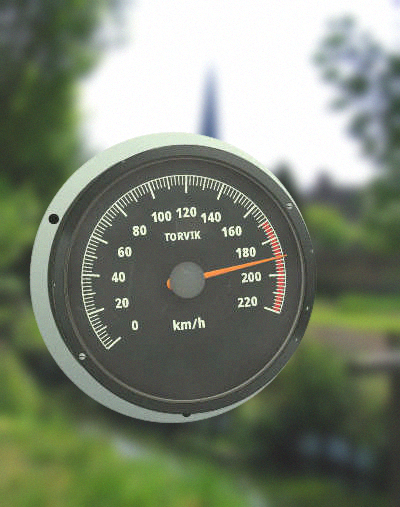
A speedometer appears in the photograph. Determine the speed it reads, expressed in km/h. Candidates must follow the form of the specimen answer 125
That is 190
